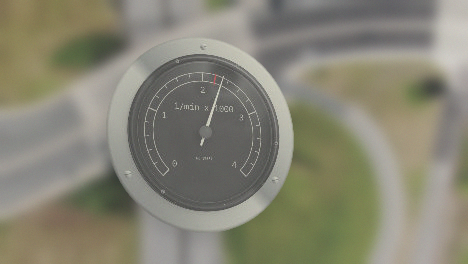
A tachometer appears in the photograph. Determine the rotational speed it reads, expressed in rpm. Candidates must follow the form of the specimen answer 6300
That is 2300
